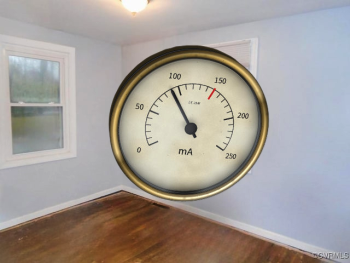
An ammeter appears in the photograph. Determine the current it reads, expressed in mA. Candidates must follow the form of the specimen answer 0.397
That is 90
